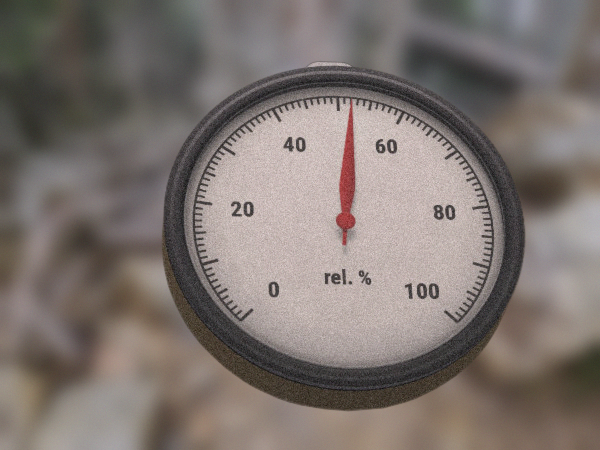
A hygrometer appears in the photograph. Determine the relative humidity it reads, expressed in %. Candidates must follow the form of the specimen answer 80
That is 52
